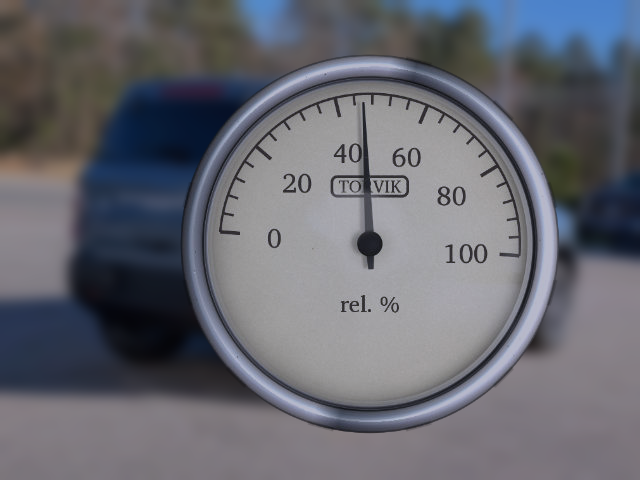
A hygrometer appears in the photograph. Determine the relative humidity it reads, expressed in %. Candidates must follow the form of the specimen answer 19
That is 46
